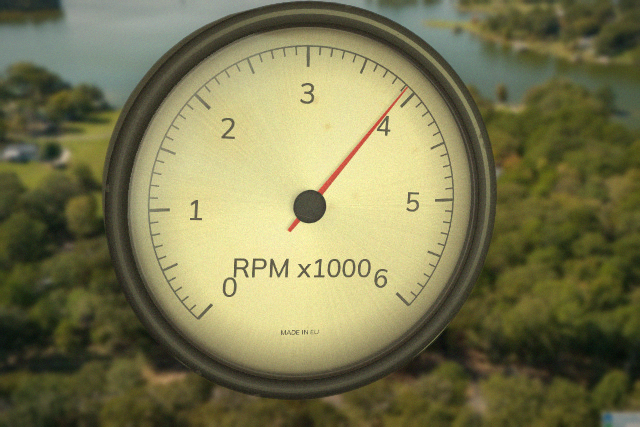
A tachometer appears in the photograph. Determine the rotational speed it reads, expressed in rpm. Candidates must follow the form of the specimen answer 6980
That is 3900
